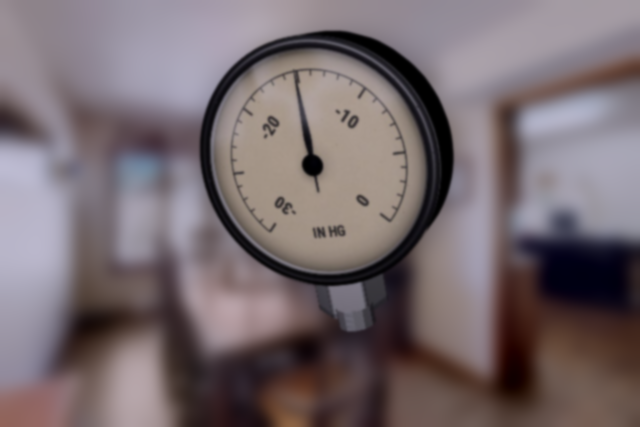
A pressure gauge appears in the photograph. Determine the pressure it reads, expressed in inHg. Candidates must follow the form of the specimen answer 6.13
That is -15
